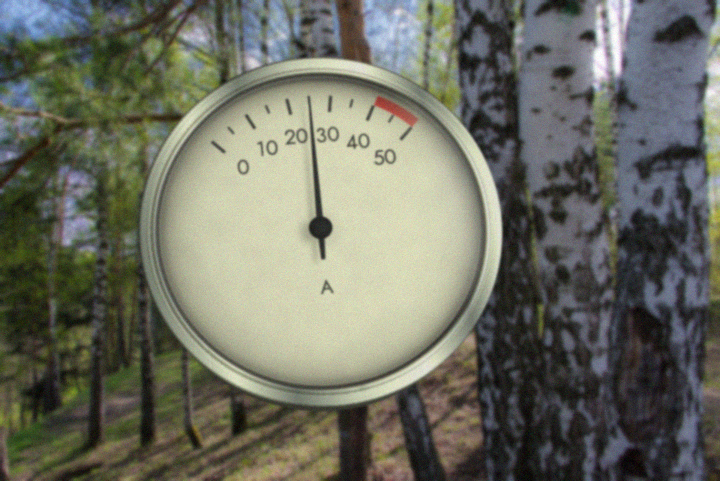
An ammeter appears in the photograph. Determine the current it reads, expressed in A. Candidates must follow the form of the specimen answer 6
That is 25
